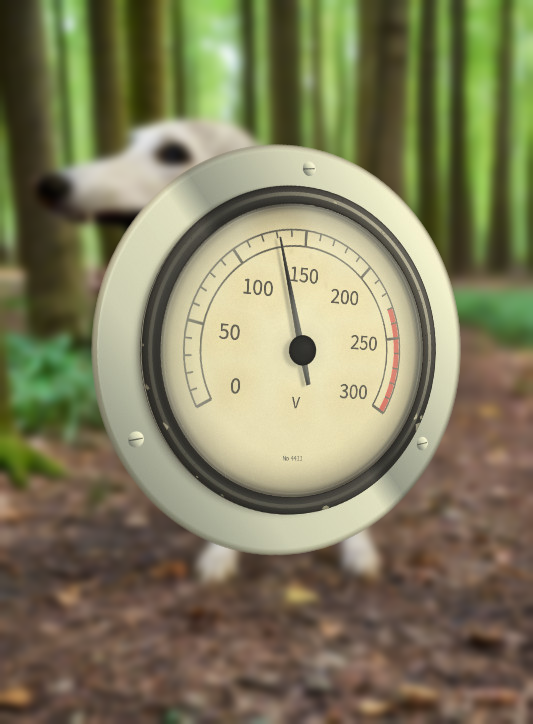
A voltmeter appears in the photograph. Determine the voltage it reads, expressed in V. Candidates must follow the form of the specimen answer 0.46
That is 130
